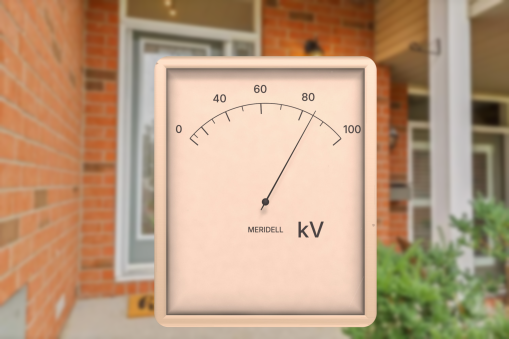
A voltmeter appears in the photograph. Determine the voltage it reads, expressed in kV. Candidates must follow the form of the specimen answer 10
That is 85
